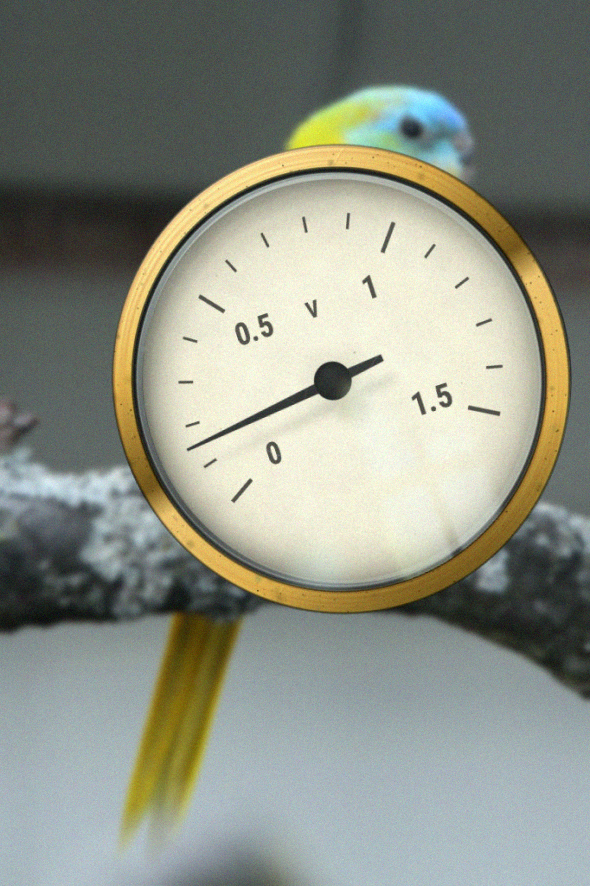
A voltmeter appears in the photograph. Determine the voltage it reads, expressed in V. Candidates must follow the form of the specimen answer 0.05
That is 0.15
